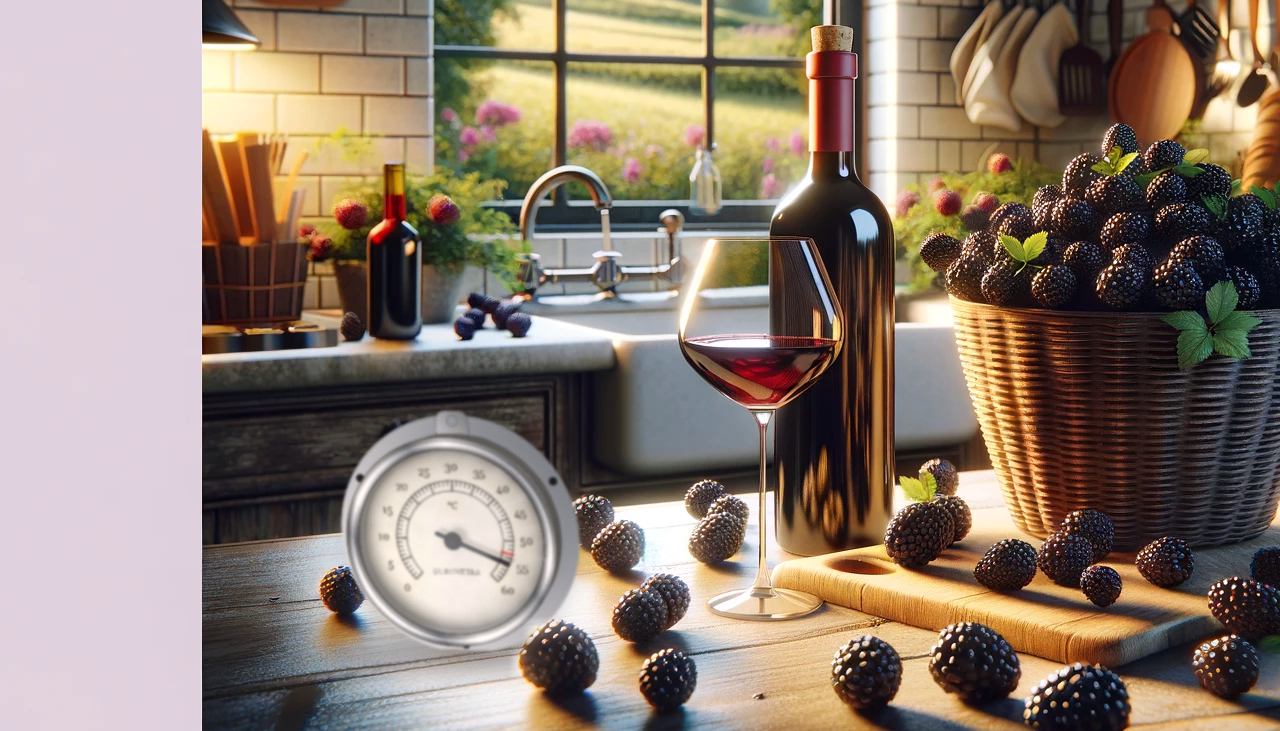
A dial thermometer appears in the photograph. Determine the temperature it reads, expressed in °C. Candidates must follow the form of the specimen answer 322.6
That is 55
